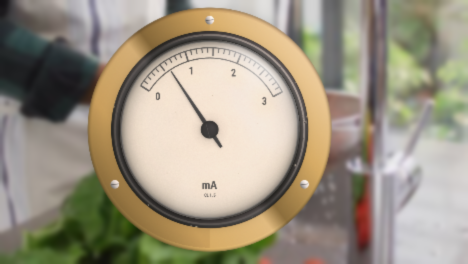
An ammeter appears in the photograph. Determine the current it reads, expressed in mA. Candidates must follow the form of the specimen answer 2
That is 0.6
